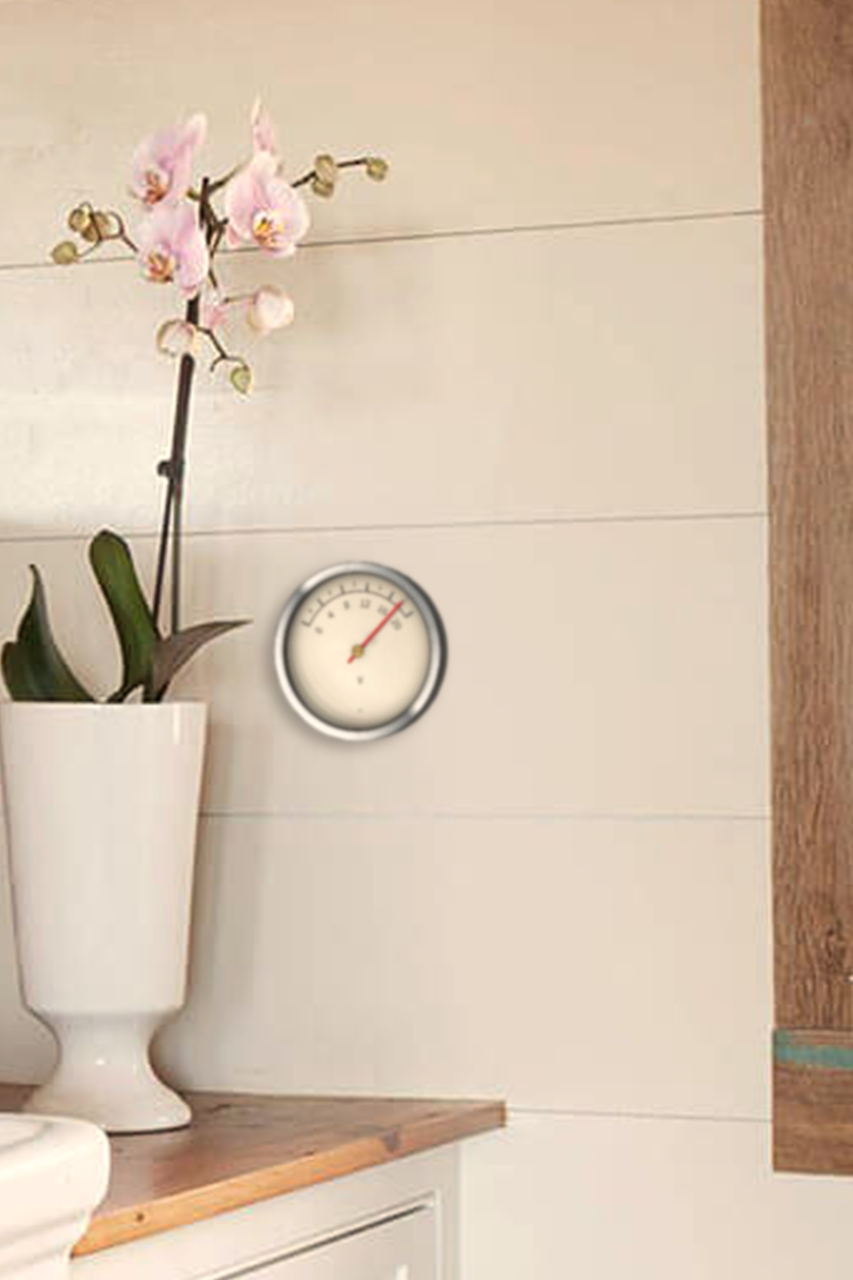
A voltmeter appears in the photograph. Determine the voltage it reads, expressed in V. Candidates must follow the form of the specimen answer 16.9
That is 18
